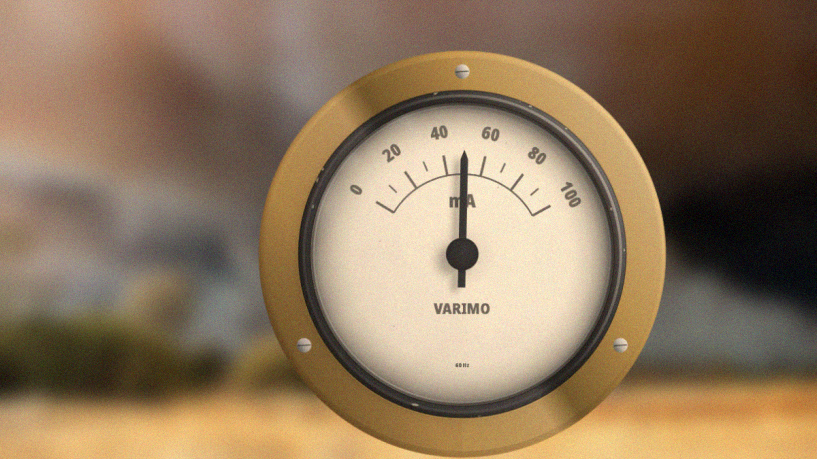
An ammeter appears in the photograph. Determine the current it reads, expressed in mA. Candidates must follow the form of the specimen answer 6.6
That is 50
